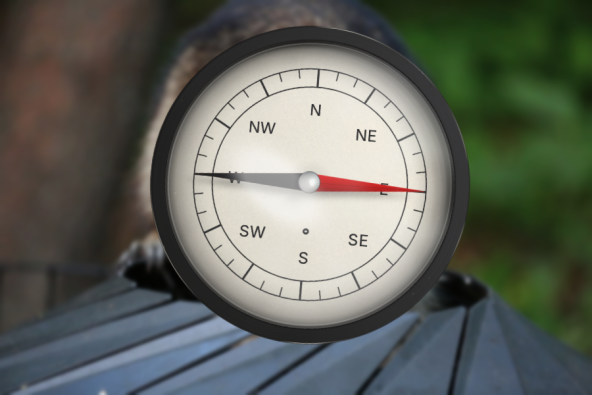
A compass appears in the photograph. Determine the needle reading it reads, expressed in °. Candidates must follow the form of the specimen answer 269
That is 90
